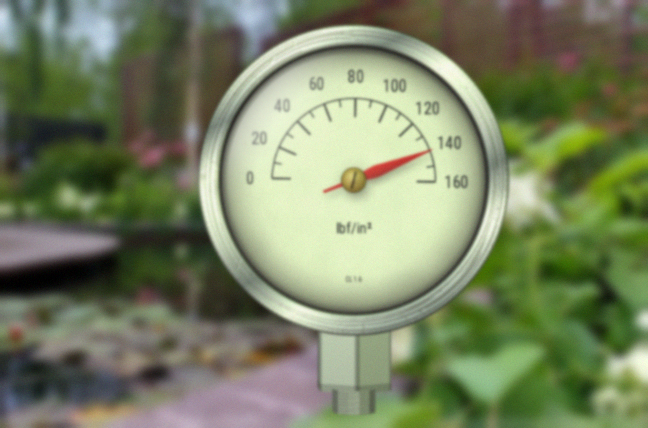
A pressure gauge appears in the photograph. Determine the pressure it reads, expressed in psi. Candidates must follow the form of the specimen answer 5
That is 140
